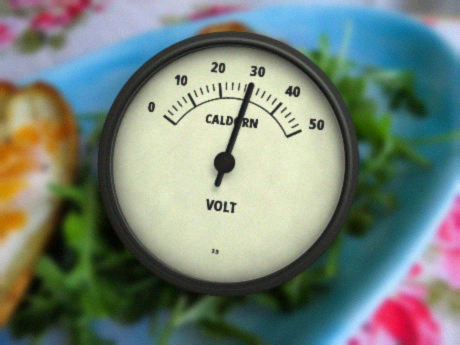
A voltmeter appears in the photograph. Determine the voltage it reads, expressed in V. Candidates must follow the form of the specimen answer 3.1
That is 30
